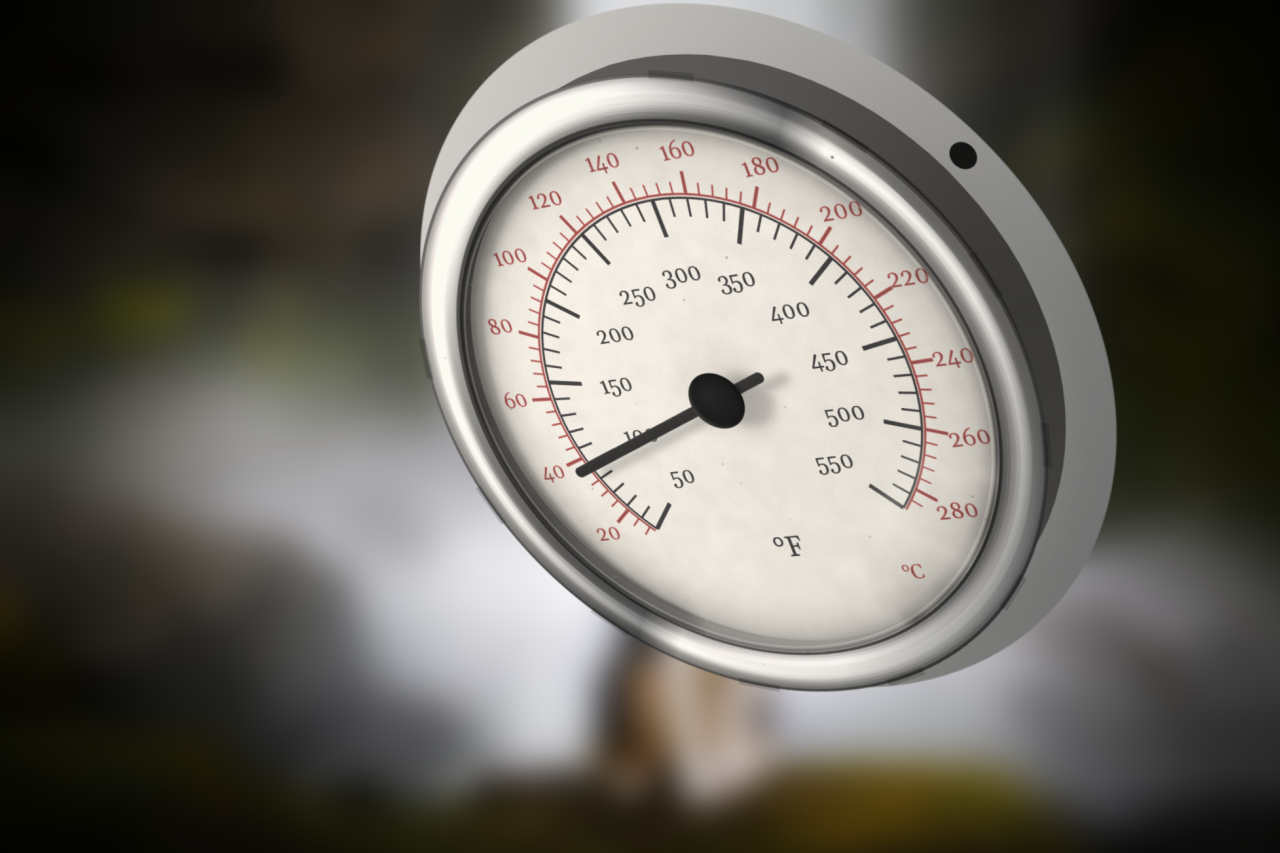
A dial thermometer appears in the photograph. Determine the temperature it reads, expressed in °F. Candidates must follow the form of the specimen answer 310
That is 100
